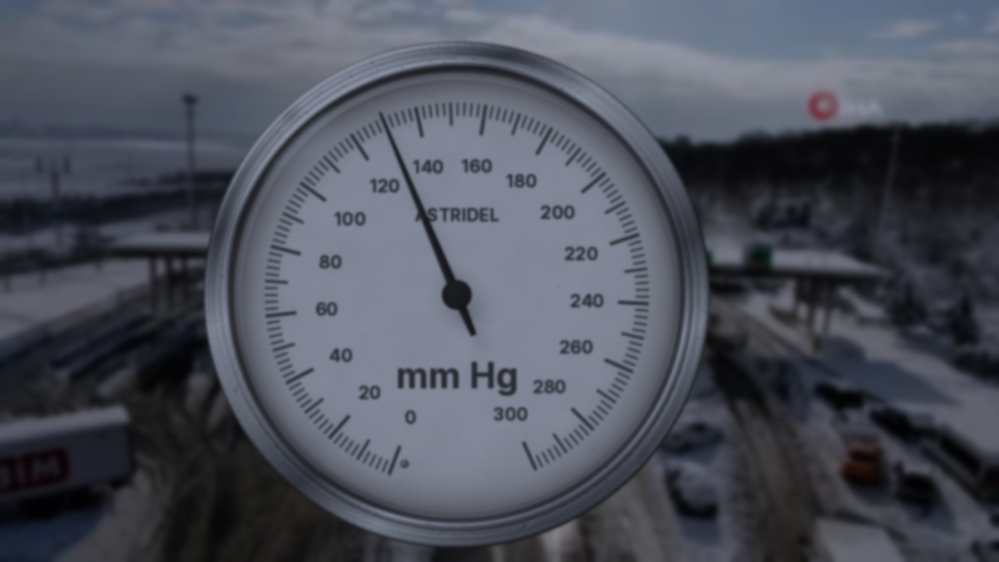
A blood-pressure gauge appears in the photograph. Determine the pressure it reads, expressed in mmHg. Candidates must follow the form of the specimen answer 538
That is 130
